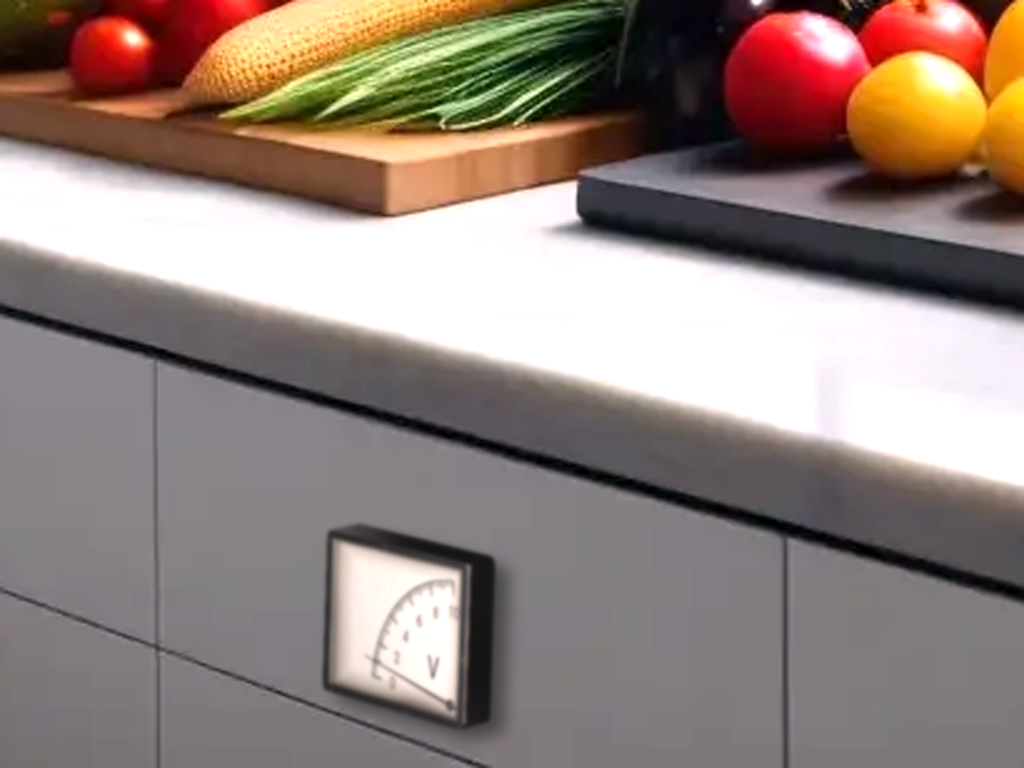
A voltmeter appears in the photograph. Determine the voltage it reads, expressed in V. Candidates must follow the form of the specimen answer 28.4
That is 1
